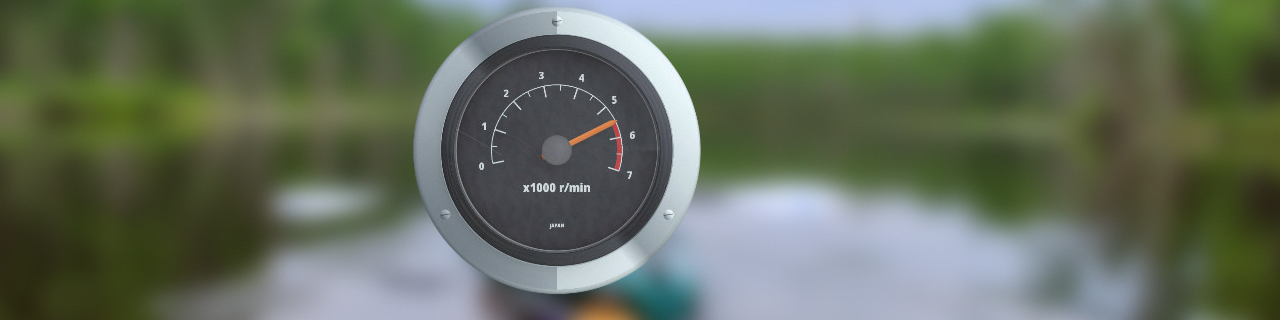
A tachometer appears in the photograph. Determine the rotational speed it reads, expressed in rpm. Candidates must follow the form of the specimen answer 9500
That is 5500
